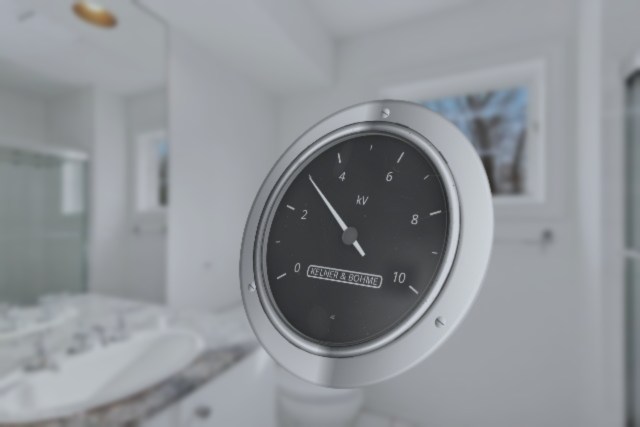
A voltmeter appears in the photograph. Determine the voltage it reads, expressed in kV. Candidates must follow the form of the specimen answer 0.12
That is 3
